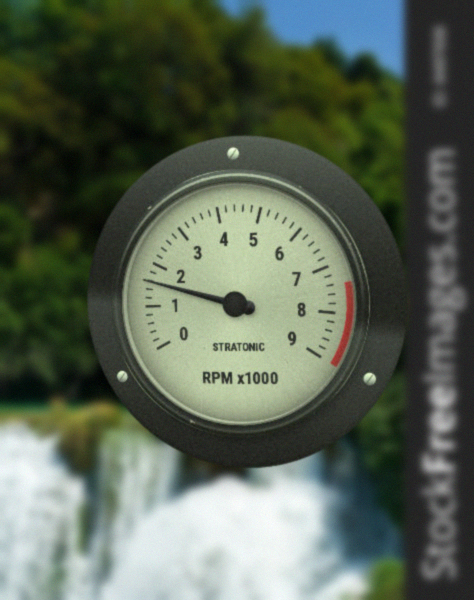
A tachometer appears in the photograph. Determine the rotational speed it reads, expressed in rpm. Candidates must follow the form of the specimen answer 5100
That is 1600
